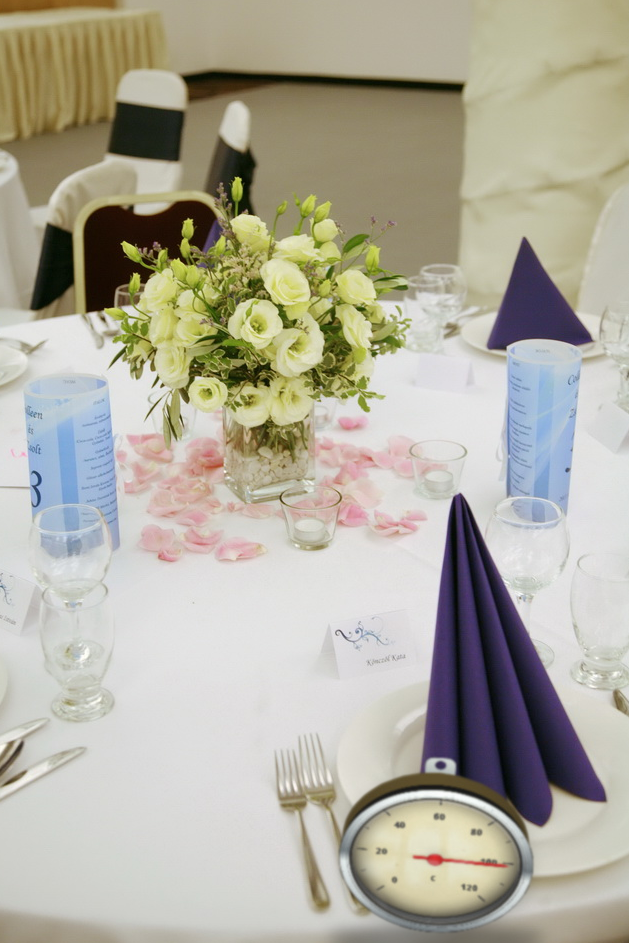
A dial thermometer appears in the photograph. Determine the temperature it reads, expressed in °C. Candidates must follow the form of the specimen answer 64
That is 100
